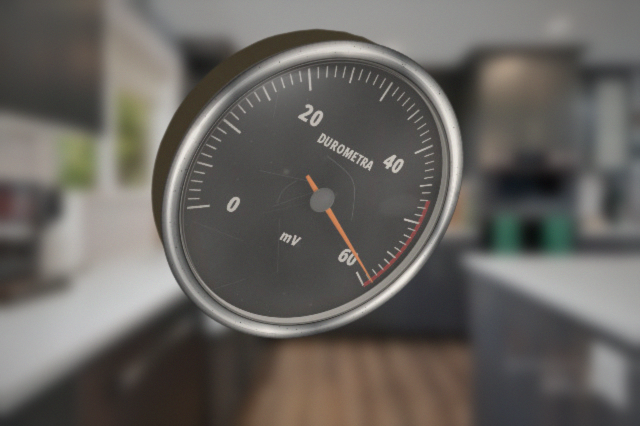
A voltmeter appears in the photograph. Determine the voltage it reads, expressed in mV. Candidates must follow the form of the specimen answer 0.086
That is 59
